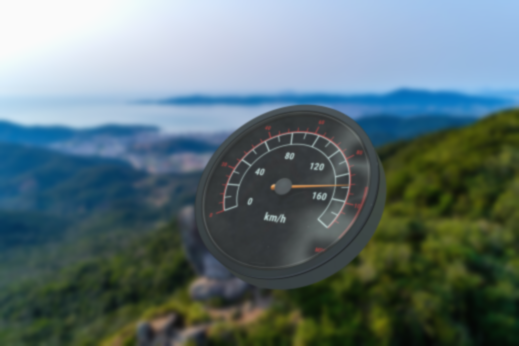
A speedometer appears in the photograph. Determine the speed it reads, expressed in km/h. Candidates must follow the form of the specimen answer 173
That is 150
